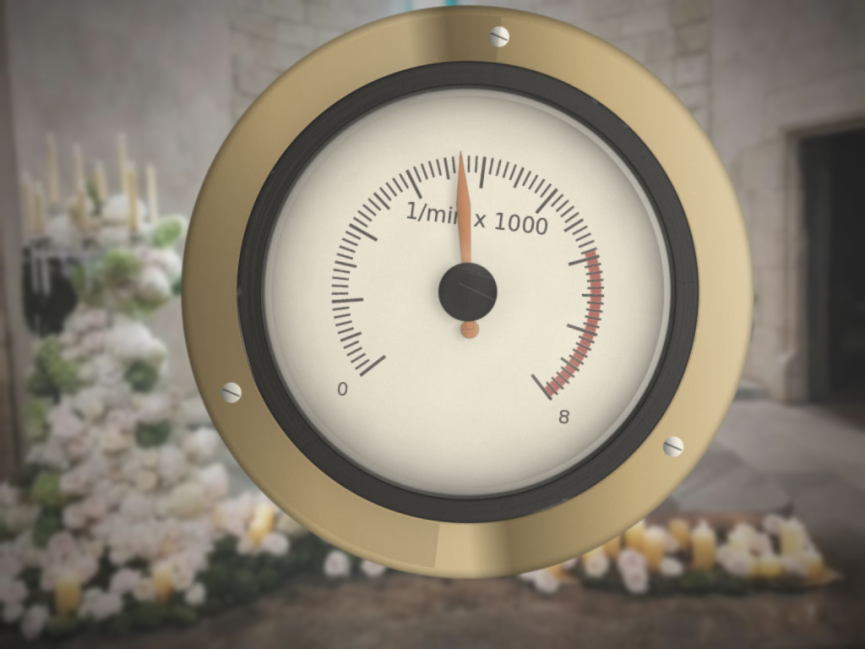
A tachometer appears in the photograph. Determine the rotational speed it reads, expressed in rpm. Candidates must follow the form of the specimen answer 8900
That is 3700
